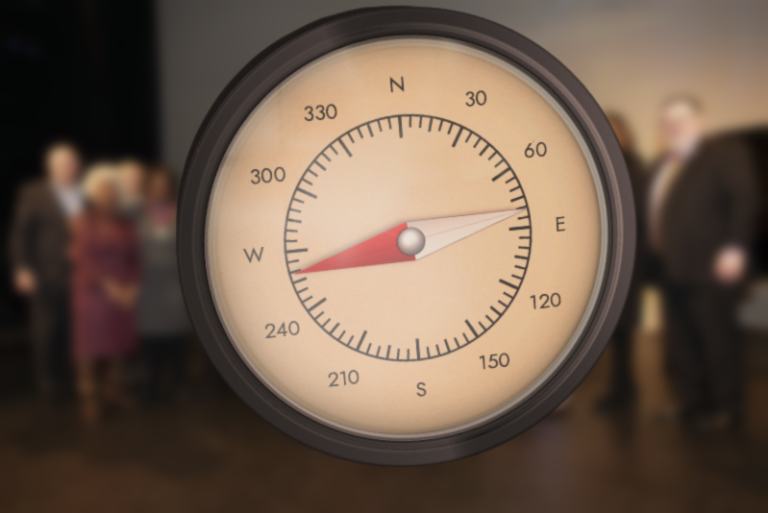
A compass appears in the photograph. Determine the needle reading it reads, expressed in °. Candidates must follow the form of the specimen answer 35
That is 260
